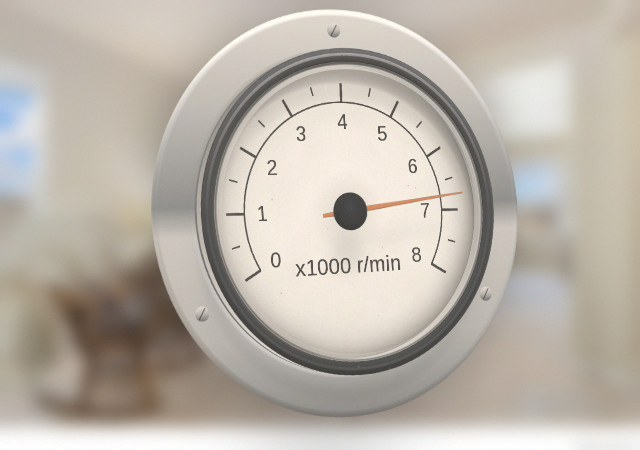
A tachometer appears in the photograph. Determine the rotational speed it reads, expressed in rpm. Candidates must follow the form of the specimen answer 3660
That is 6750
